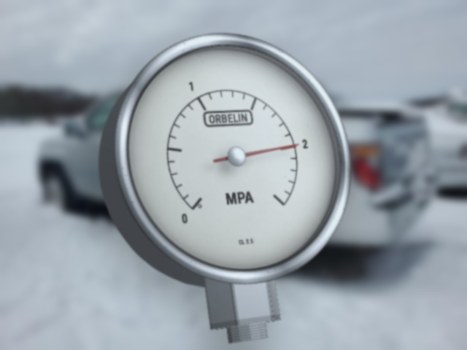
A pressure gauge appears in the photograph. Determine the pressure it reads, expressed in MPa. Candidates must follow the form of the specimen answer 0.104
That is 2
